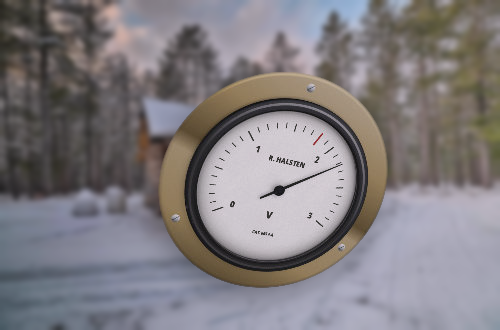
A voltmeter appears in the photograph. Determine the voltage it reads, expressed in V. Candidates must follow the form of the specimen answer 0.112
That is 2.2
